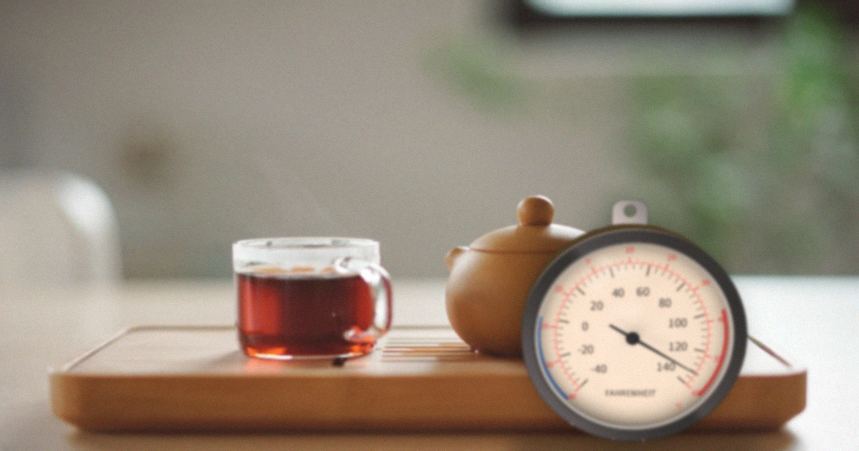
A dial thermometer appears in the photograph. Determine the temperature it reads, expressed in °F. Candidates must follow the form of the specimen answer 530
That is 132
